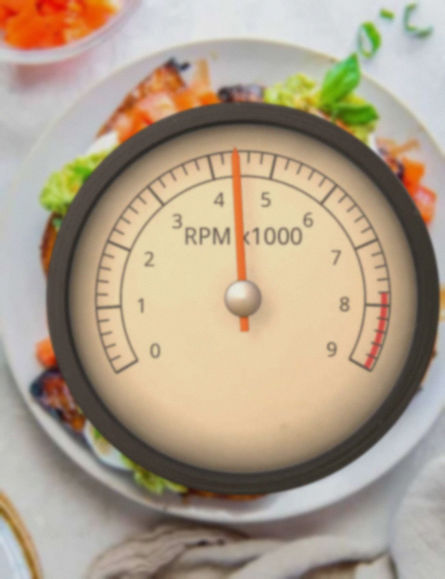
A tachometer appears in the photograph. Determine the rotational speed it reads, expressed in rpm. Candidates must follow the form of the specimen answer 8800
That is 4400
